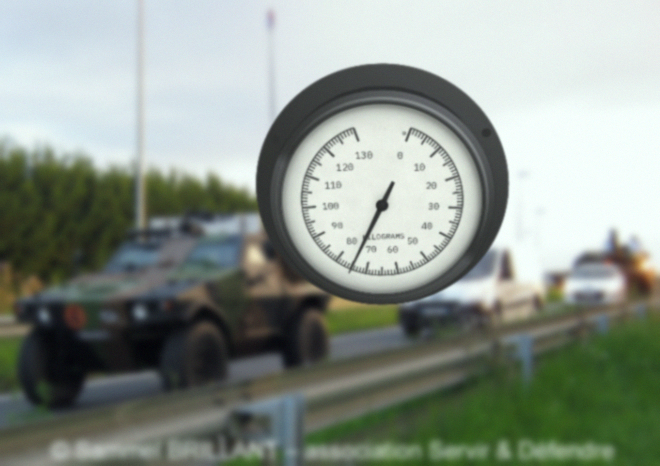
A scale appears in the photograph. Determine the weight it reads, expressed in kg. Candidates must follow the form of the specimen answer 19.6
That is 75
